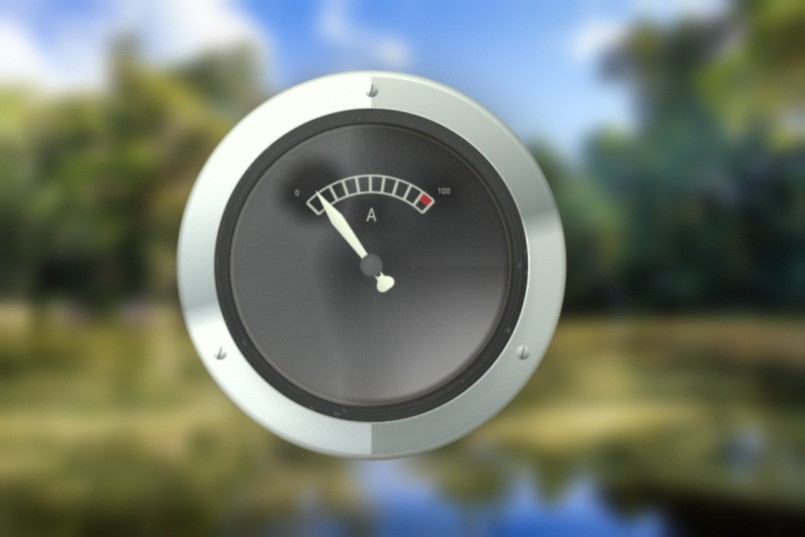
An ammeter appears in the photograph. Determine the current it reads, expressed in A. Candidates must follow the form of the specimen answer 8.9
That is 10
